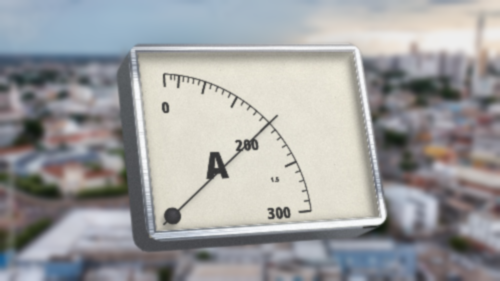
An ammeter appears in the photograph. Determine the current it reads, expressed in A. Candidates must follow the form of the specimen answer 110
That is 200
